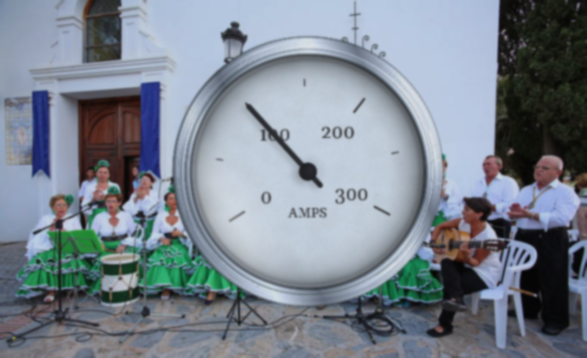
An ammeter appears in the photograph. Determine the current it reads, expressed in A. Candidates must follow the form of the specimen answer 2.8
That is 100
